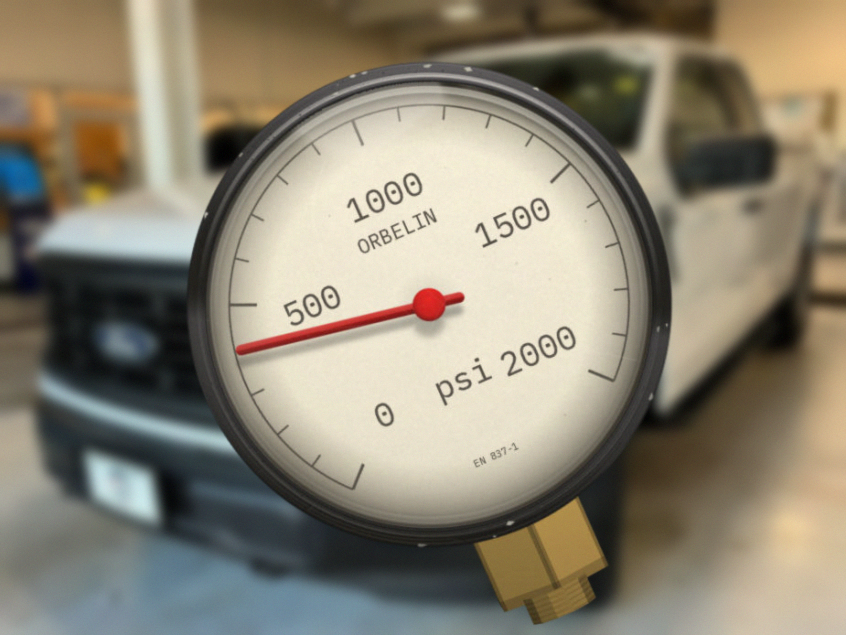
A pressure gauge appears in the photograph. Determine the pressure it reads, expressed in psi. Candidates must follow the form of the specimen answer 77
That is 400
